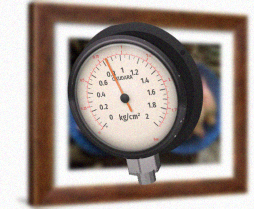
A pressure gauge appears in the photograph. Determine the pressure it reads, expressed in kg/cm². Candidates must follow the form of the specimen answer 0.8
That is 0.85
